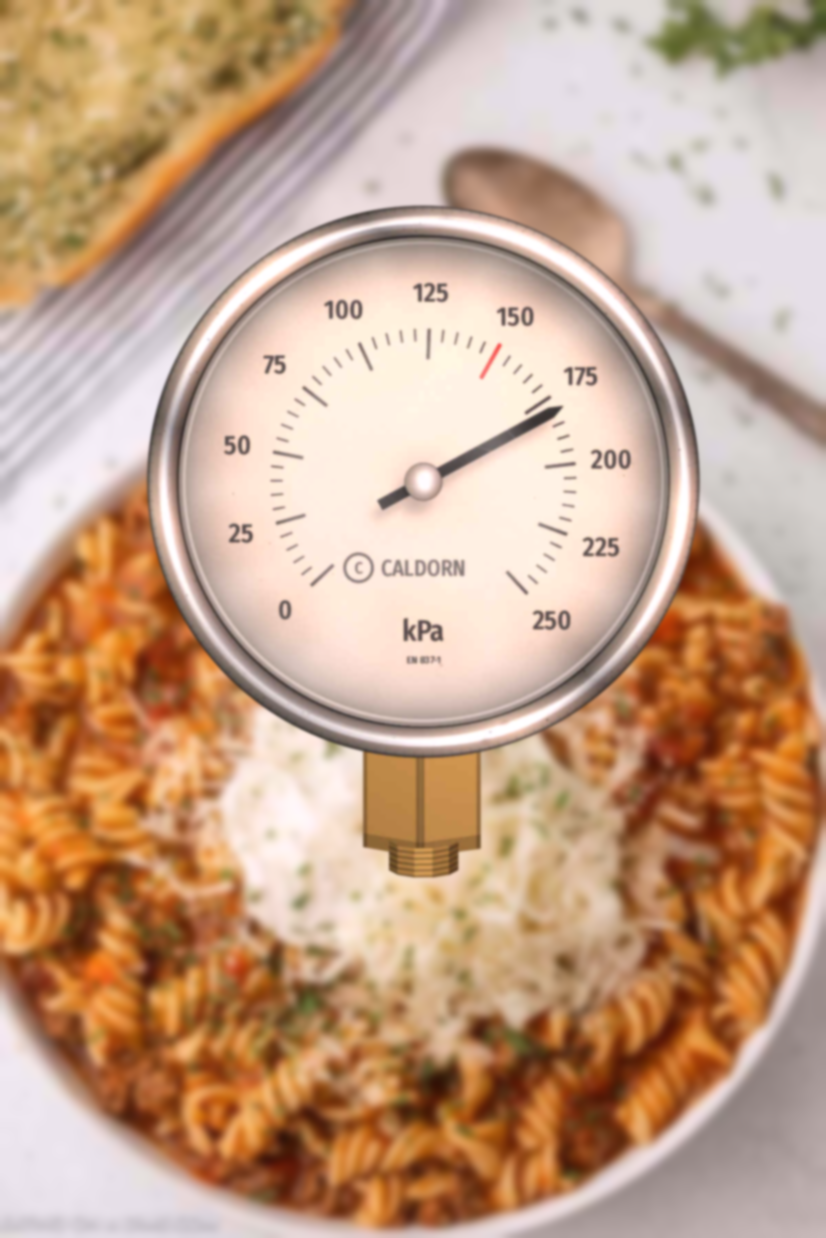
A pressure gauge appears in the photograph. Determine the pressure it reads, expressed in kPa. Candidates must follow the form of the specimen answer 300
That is 180
